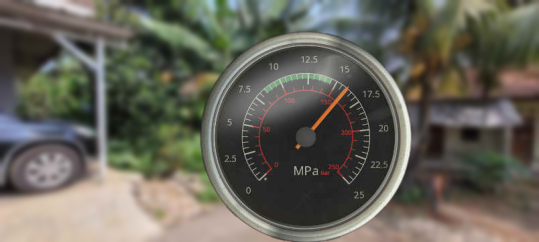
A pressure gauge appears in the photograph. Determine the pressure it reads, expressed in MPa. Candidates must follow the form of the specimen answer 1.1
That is 16
